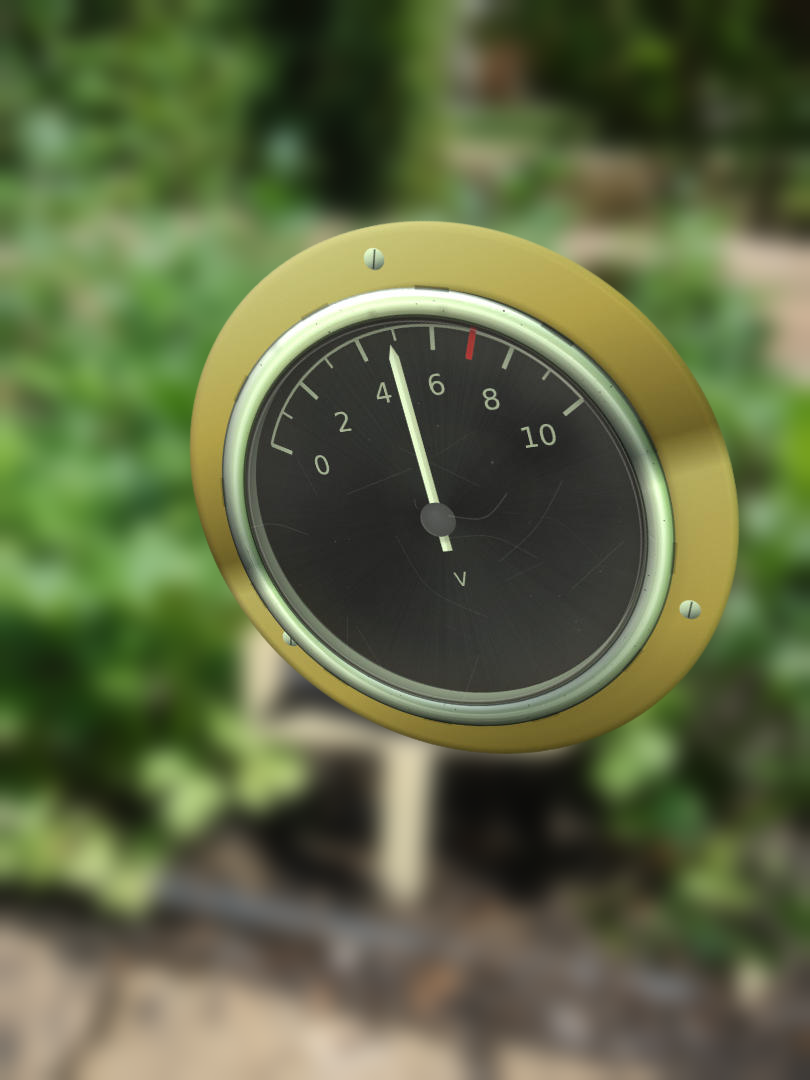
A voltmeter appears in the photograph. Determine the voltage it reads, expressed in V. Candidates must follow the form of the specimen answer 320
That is 5
